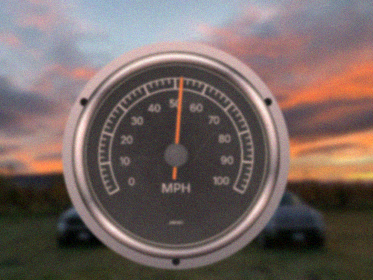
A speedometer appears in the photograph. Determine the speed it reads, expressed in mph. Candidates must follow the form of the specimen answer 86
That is 52
